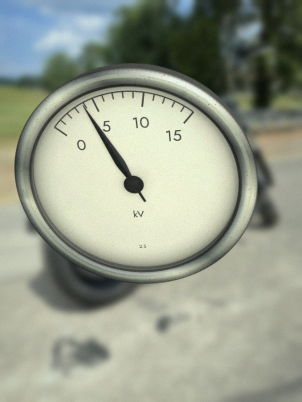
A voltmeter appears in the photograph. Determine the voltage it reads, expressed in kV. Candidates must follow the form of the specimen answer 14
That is 4
